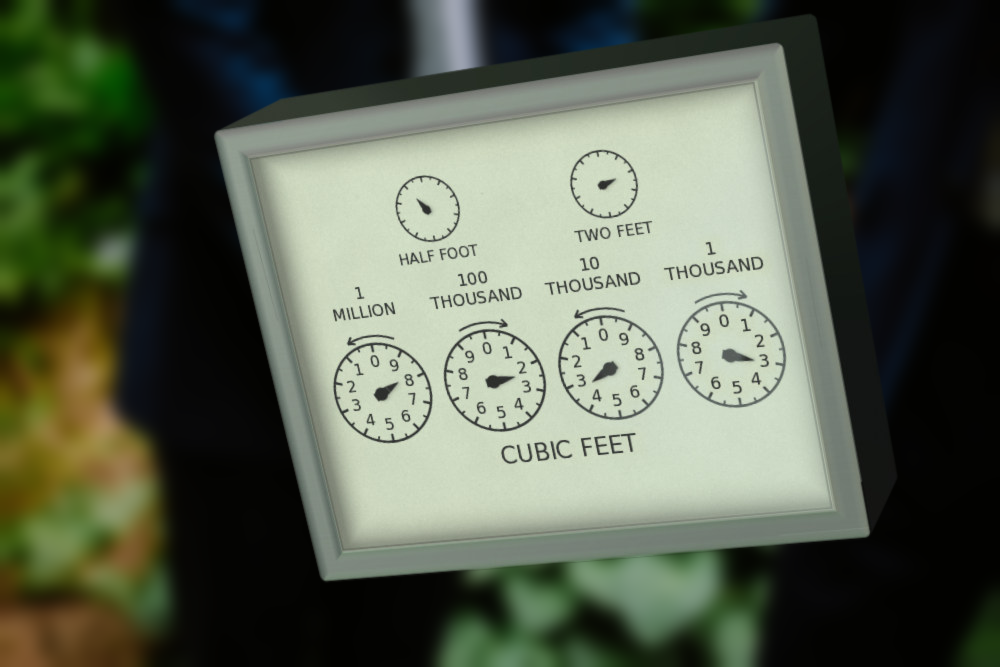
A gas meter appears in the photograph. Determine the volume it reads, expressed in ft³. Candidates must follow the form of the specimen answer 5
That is 823300
